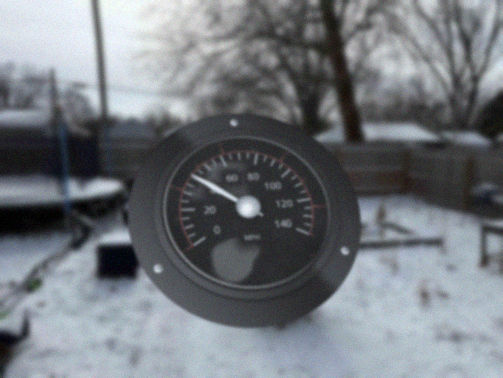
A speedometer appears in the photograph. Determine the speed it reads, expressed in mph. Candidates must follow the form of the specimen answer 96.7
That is 40
